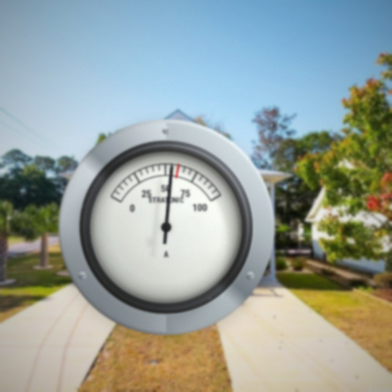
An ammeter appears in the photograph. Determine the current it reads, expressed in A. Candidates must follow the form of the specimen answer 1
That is 55
